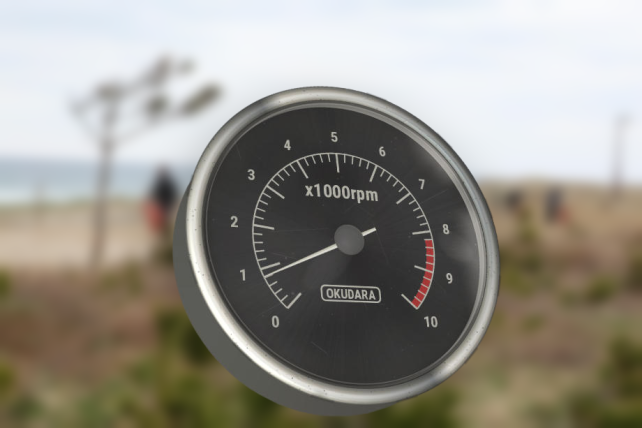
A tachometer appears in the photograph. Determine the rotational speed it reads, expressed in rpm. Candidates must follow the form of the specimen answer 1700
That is 800
